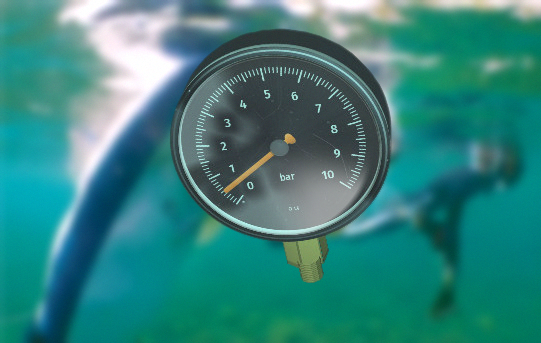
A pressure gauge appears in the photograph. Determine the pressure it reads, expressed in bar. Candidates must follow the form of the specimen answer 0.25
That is 0.5
